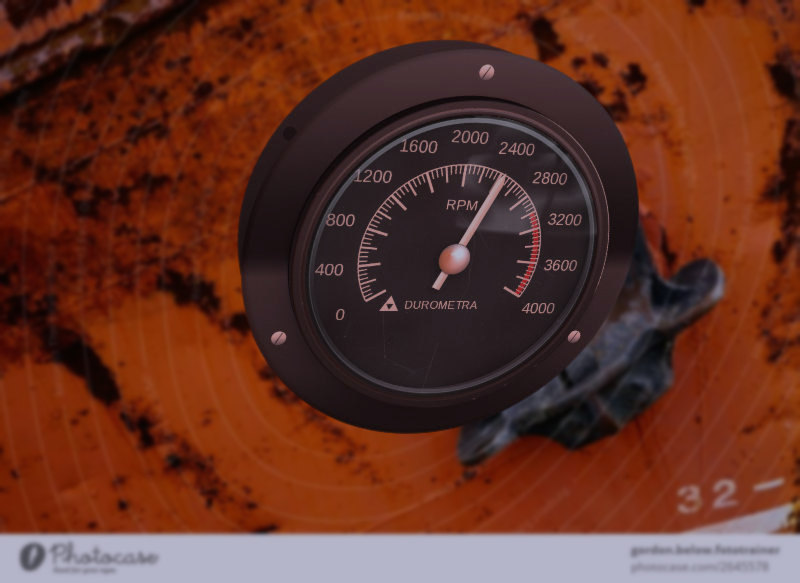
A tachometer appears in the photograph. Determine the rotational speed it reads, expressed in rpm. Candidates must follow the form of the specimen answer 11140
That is 2400
